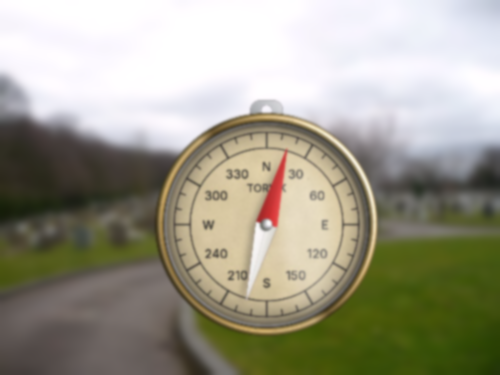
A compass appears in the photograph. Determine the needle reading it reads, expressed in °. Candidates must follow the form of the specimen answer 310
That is 15
